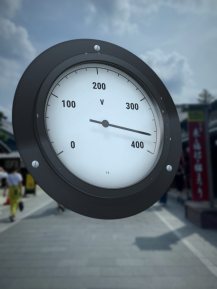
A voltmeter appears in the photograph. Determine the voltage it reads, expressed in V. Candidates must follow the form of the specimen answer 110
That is 370
